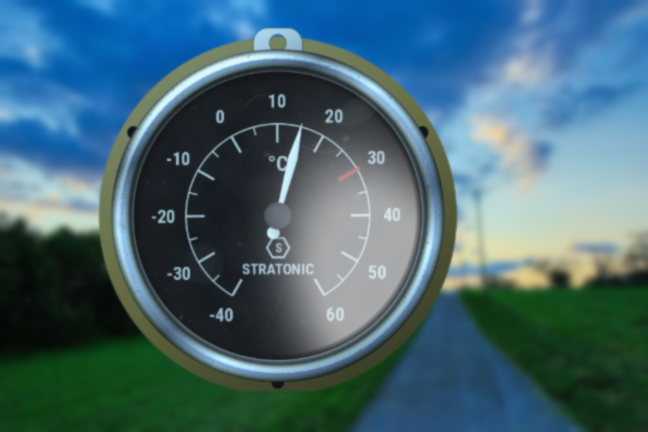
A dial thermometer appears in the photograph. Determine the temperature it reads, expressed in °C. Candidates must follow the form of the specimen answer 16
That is 15
